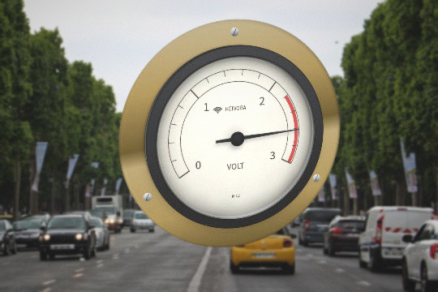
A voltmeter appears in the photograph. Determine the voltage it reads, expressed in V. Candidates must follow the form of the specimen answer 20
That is 2.6
